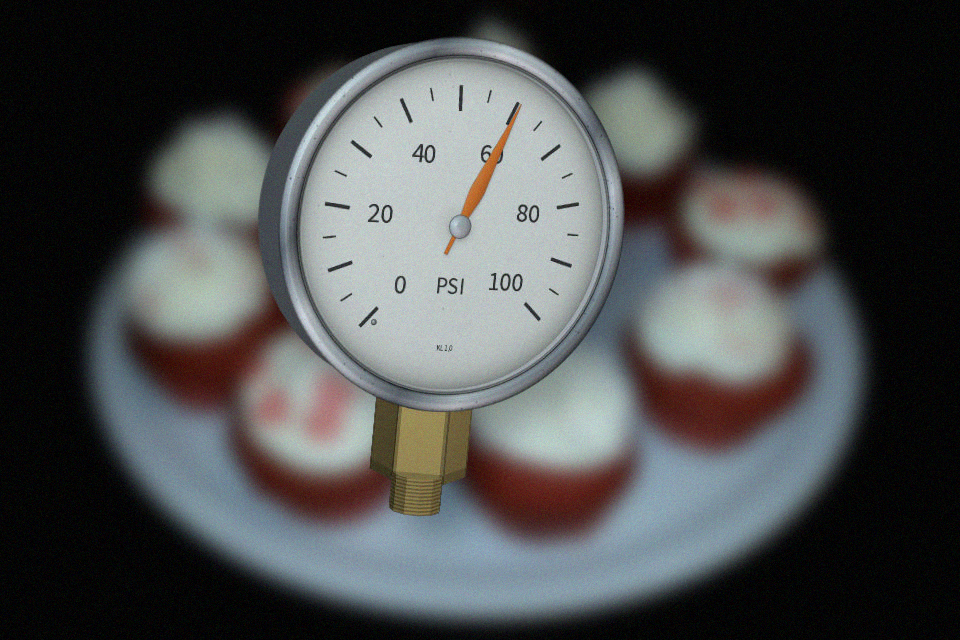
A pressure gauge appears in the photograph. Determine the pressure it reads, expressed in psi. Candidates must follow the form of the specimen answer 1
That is 60
